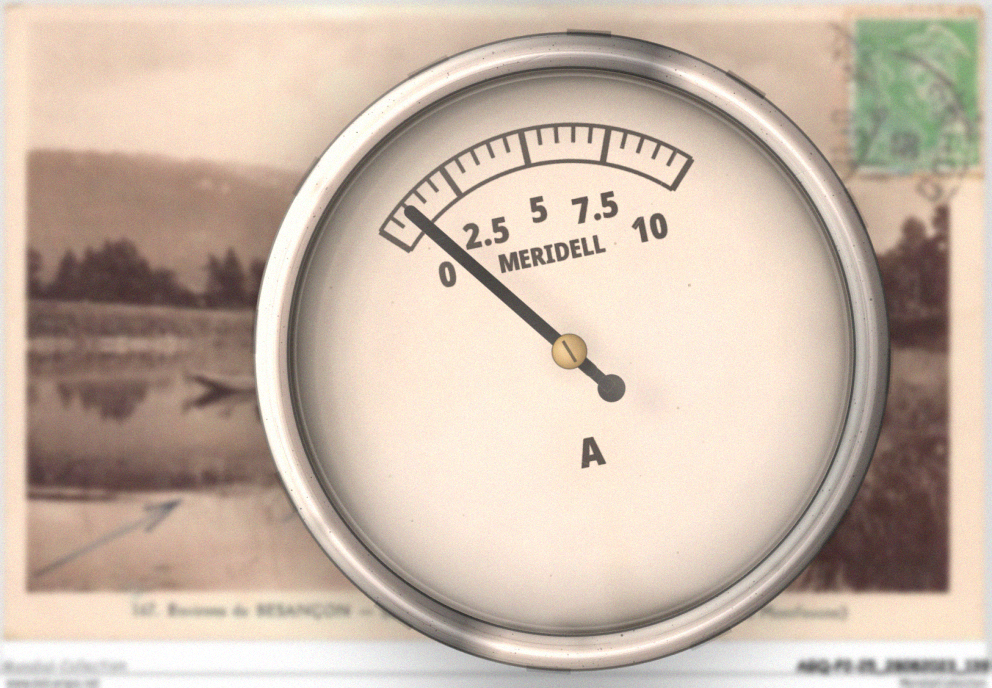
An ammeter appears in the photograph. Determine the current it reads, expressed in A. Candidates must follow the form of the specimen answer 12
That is 1
